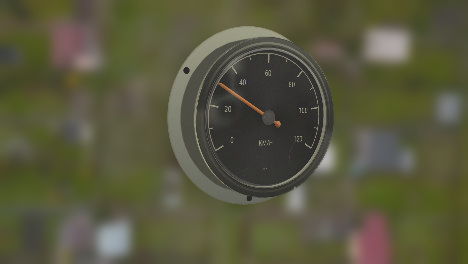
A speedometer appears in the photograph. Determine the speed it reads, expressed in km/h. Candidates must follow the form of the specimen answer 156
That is 30
